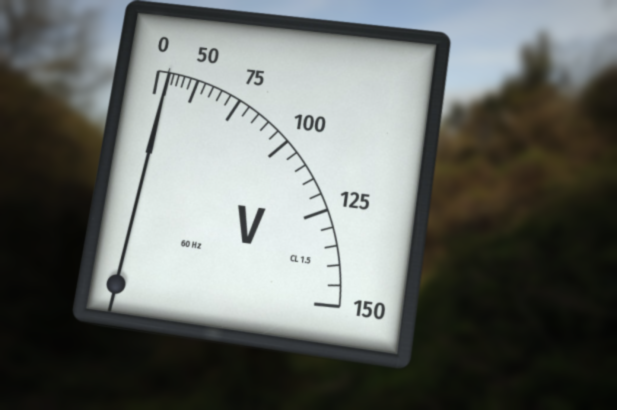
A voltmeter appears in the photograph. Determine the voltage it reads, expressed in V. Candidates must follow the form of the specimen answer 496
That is 25
